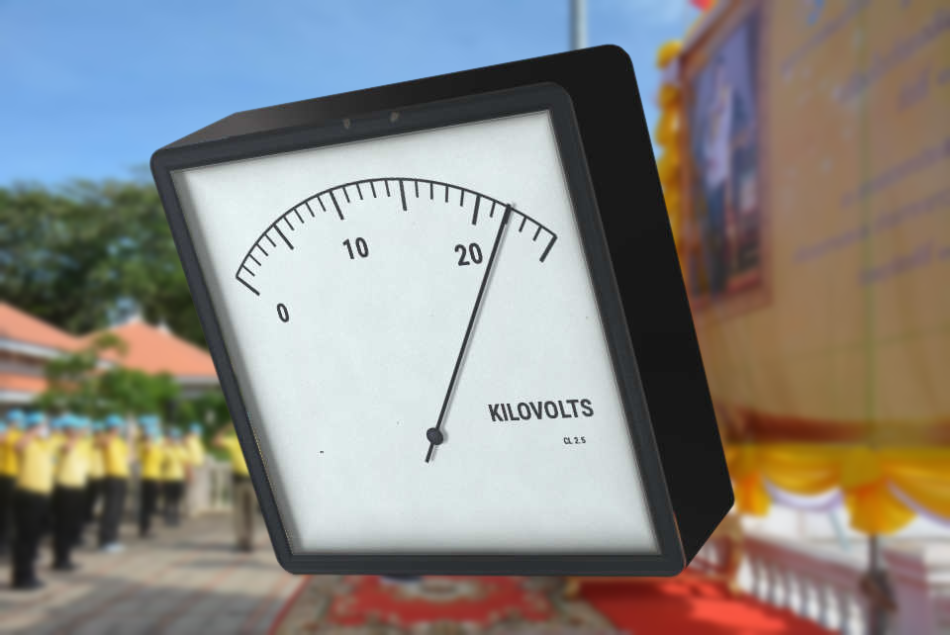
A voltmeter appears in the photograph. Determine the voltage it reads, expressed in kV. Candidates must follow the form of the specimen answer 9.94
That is 22
